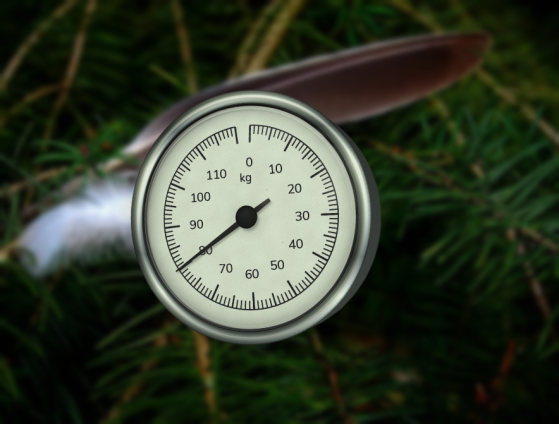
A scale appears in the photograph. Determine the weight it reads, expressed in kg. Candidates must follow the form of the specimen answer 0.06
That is 80
